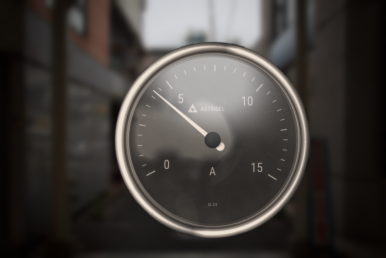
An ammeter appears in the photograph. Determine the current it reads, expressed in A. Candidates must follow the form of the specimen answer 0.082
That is 4.25
